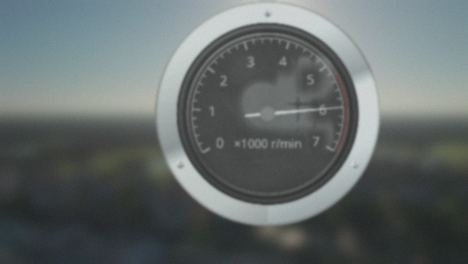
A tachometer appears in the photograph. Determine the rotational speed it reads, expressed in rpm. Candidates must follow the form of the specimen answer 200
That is 6000
